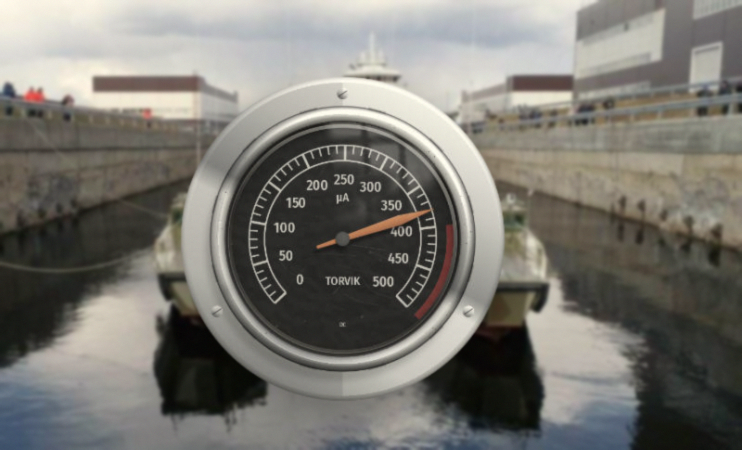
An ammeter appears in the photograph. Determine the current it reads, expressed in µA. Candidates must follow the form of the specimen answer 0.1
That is 380
